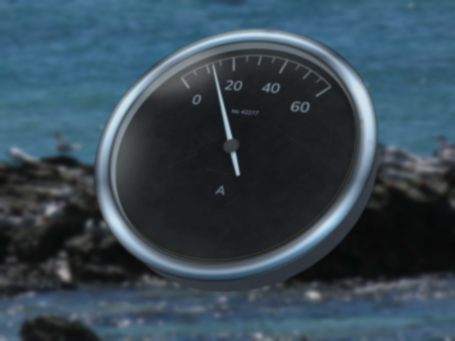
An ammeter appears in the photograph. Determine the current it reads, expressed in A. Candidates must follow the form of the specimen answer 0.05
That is 12.5
